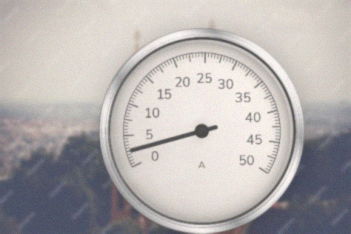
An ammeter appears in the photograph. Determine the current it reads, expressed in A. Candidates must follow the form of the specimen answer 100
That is 2.5
